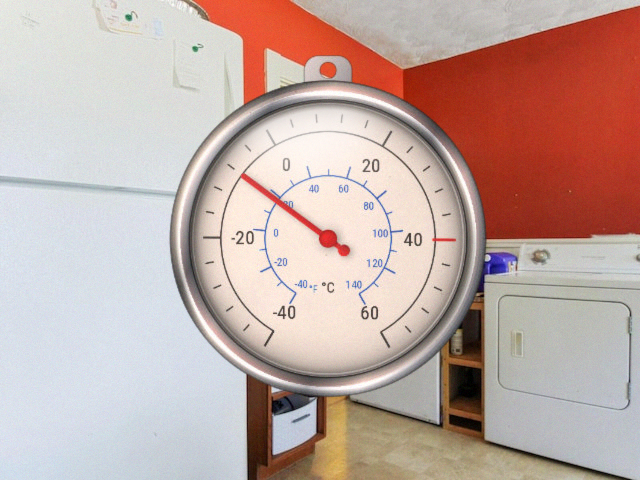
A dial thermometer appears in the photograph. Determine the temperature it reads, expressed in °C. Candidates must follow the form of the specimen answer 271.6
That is -8
